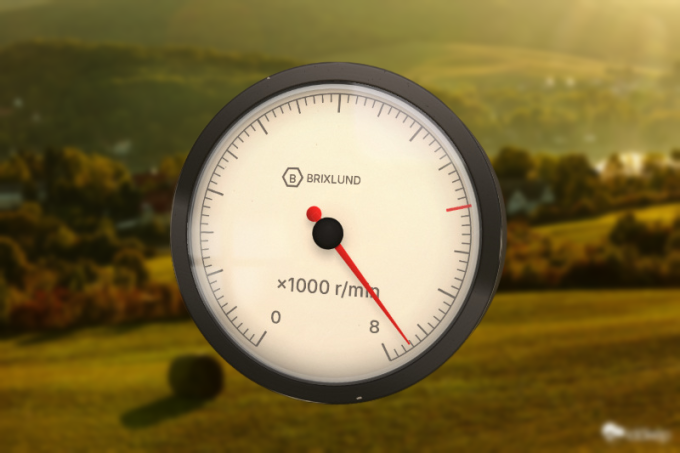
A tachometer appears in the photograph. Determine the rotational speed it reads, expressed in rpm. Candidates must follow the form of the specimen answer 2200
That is 7700
